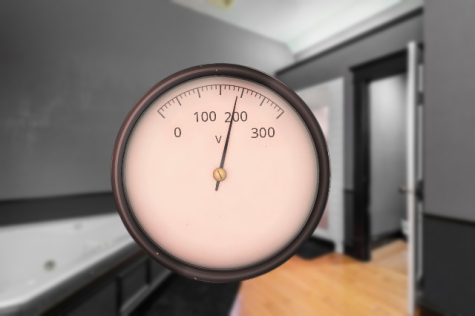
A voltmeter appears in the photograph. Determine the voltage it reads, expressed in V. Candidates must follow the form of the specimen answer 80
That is 190
